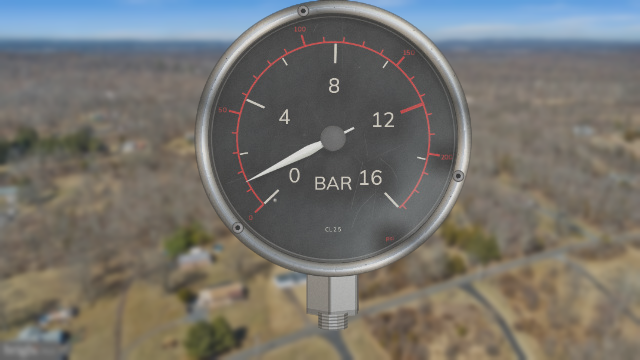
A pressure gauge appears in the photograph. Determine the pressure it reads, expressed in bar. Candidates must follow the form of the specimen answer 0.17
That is 1
